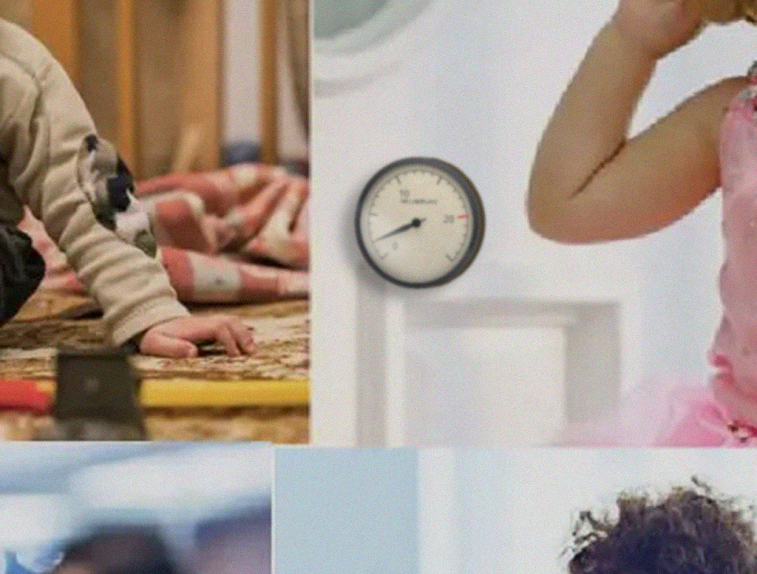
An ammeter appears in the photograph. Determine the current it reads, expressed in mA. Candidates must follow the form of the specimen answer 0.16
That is 2
